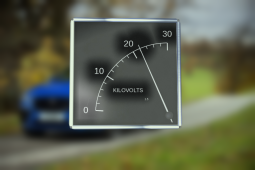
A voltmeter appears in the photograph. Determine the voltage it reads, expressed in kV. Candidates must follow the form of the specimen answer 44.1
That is 22
